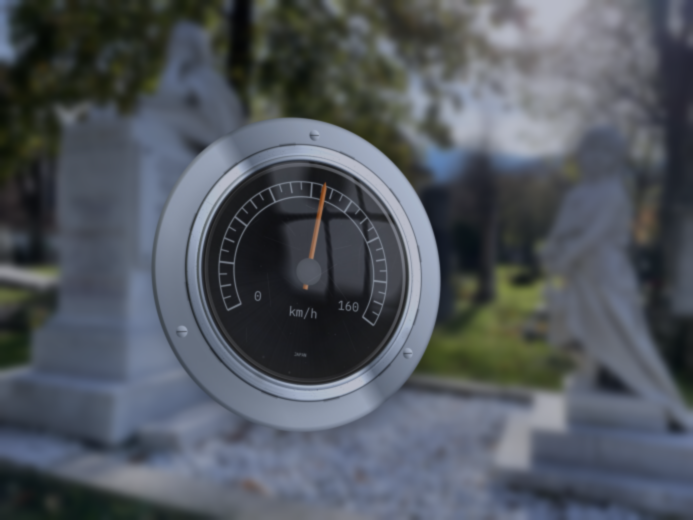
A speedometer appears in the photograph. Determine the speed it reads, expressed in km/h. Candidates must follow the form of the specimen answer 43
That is 85
